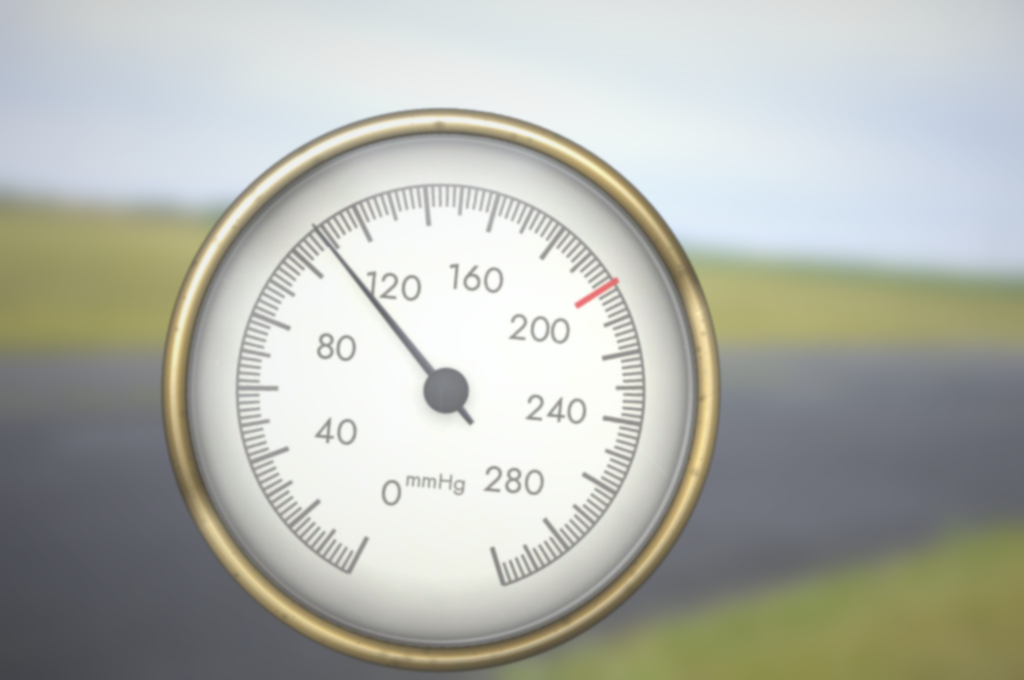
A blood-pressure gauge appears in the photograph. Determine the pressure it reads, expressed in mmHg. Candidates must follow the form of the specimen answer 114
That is 108
